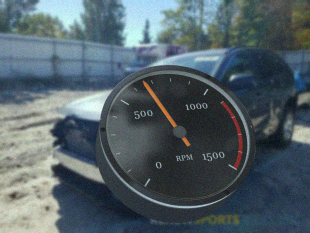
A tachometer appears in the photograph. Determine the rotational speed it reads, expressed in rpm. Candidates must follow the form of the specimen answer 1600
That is 650
